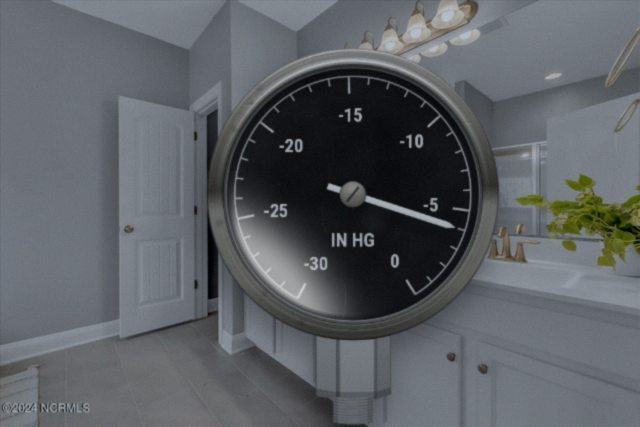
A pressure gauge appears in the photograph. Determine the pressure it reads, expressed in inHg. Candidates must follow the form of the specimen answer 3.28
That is -4
